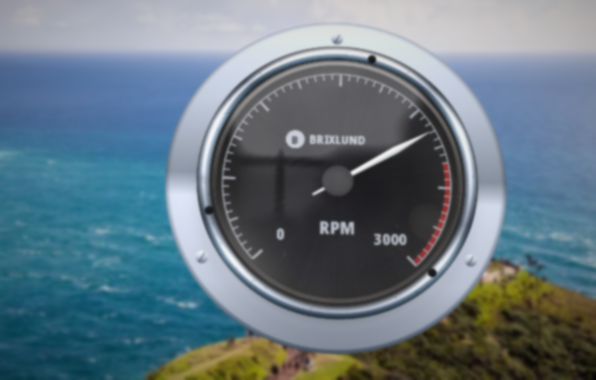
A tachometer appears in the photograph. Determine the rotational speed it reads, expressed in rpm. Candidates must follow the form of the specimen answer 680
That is 2150
